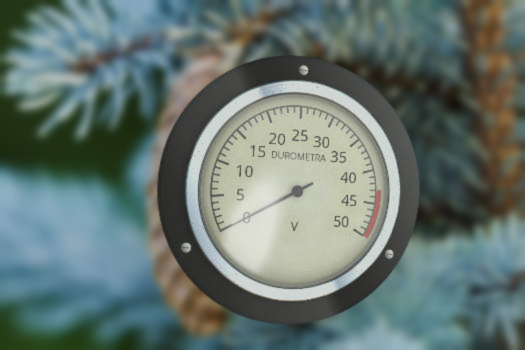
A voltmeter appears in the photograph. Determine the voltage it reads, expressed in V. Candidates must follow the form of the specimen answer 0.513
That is 0
